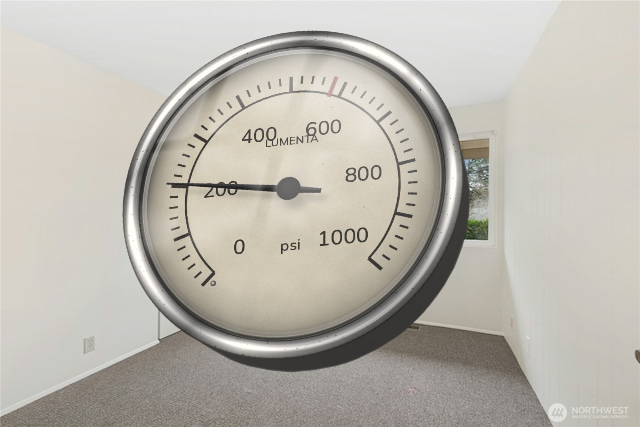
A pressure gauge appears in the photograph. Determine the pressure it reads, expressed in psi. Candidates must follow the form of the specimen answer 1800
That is 200
